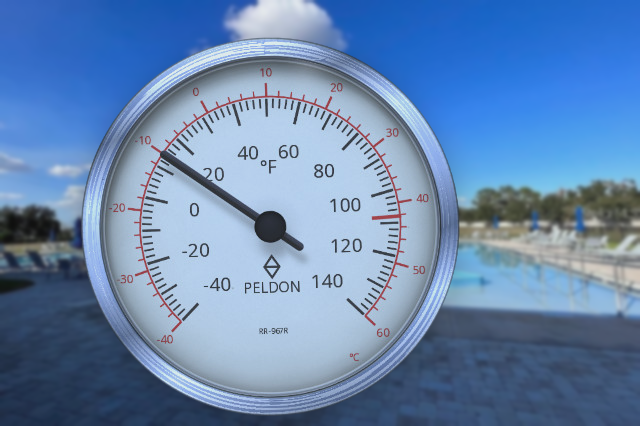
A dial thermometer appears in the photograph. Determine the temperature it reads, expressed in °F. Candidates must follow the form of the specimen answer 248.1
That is 14
